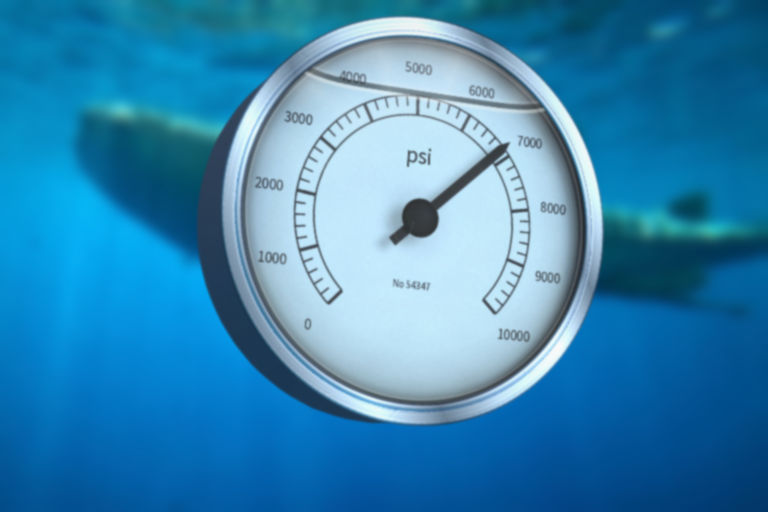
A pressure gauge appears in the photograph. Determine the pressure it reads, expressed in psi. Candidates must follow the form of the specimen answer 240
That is 6800
